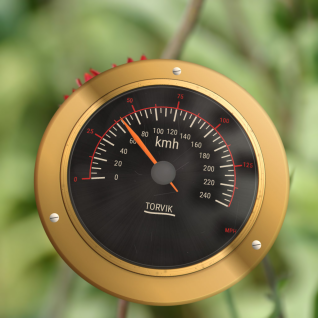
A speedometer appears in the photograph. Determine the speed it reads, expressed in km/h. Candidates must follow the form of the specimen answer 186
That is 65
